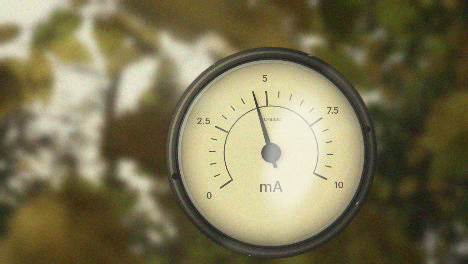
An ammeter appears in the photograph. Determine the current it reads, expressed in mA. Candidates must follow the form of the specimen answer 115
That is 4.5
